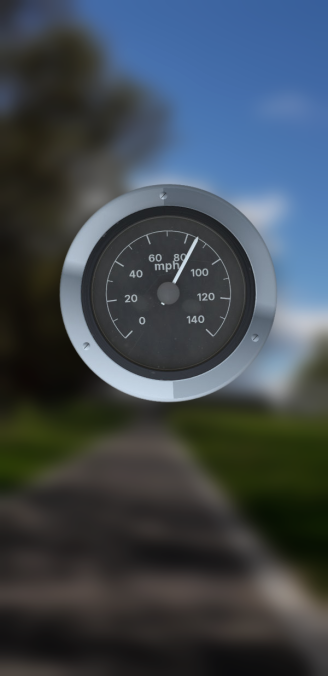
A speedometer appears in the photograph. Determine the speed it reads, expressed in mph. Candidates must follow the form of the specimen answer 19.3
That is 85
